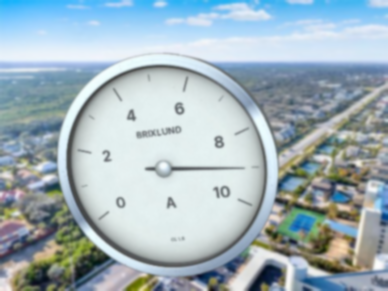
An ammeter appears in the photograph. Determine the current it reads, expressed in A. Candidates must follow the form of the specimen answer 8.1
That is 9
